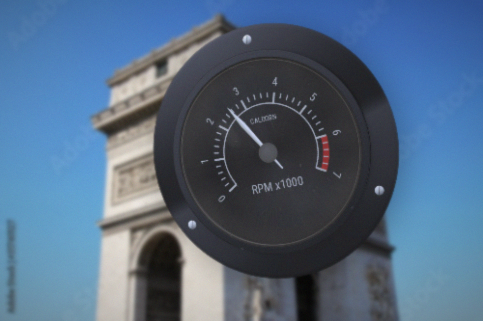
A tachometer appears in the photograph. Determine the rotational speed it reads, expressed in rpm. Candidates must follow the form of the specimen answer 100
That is 2600
